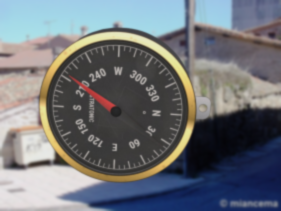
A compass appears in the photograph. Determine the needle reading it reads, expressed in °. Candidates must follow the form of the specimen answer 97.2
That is 215
